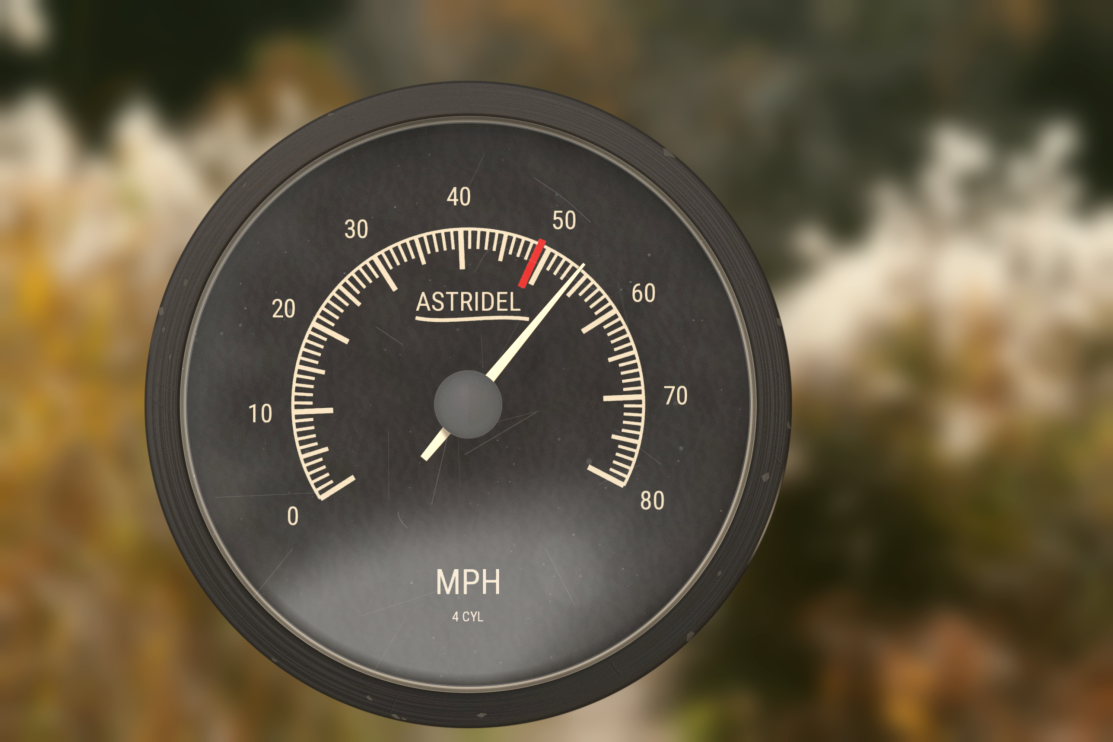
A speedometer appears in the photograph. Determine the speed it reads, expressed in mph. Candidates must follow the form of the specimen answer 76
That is 54
